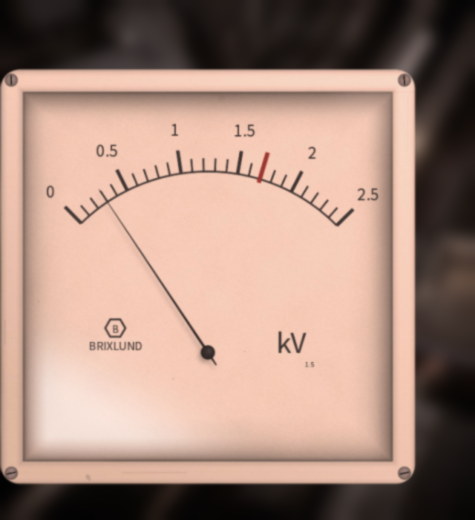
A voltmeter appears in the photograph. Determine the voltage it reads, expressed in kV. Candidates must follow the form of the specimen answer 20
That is 0.3
